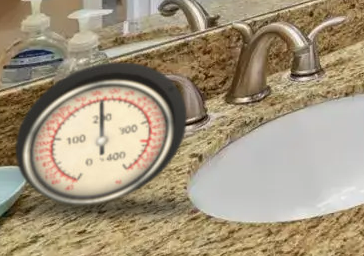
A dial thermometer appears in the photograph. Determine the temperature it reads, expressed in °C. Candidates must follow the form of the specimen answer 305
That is 200
